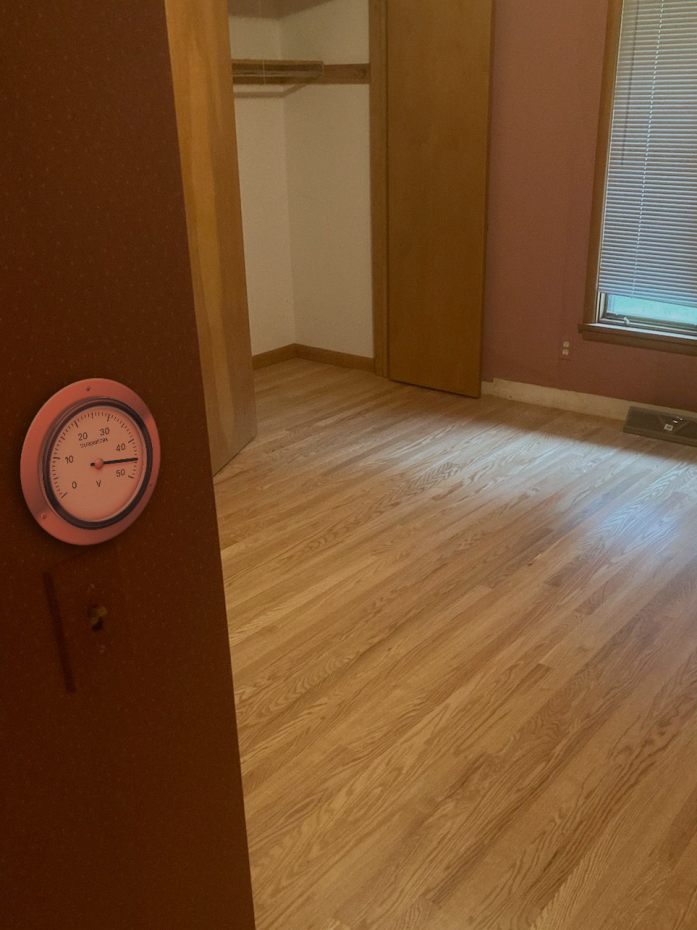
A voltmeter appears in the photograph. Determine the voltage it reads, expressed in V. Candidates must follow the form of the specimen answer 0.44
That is 45
